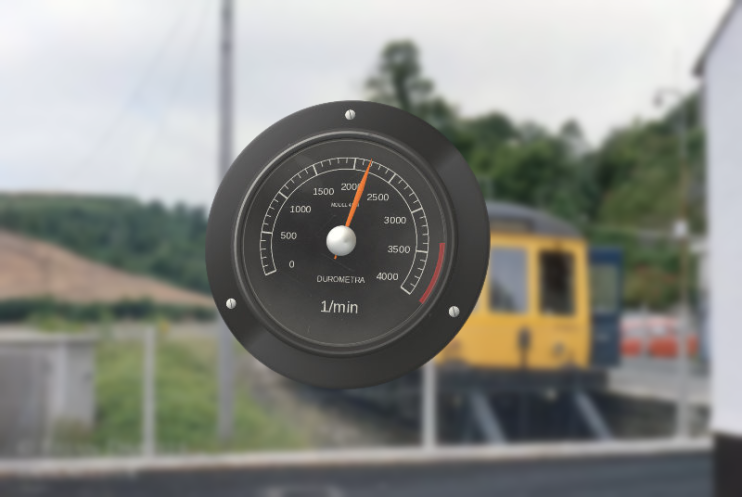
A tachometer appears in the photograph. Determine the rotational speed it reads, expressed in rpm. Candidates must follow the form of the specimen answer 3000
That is 2200
